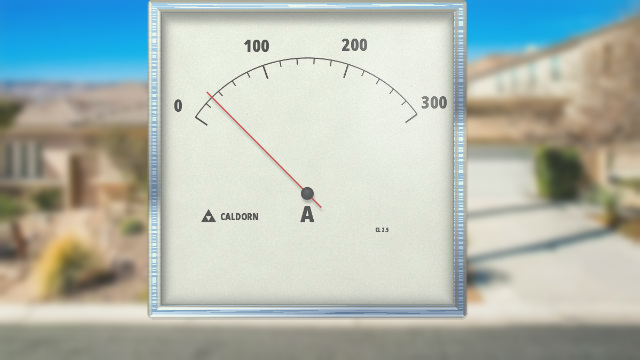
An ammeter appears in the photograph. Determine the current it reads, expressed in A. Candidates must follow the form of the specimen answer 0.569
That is 30
